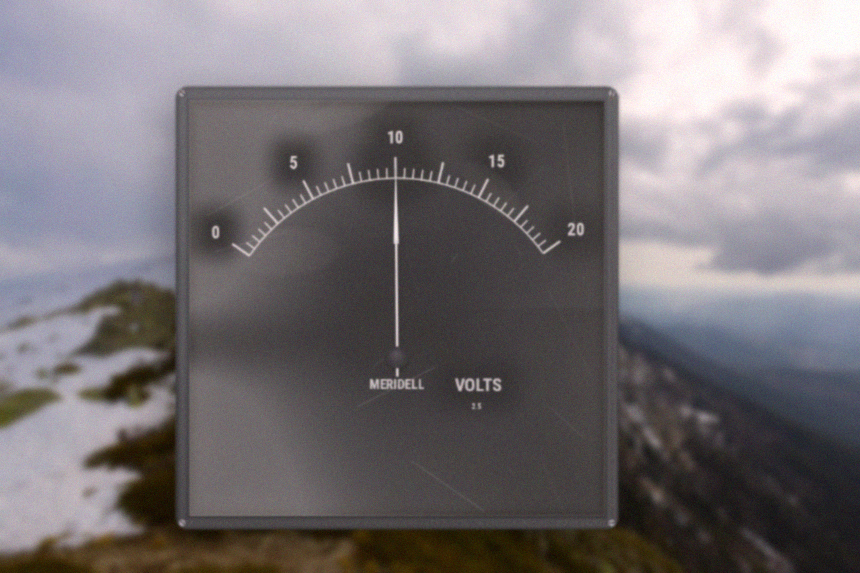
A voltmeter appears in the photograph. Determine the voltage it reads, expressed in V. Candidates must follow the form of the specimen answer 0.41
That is 10
